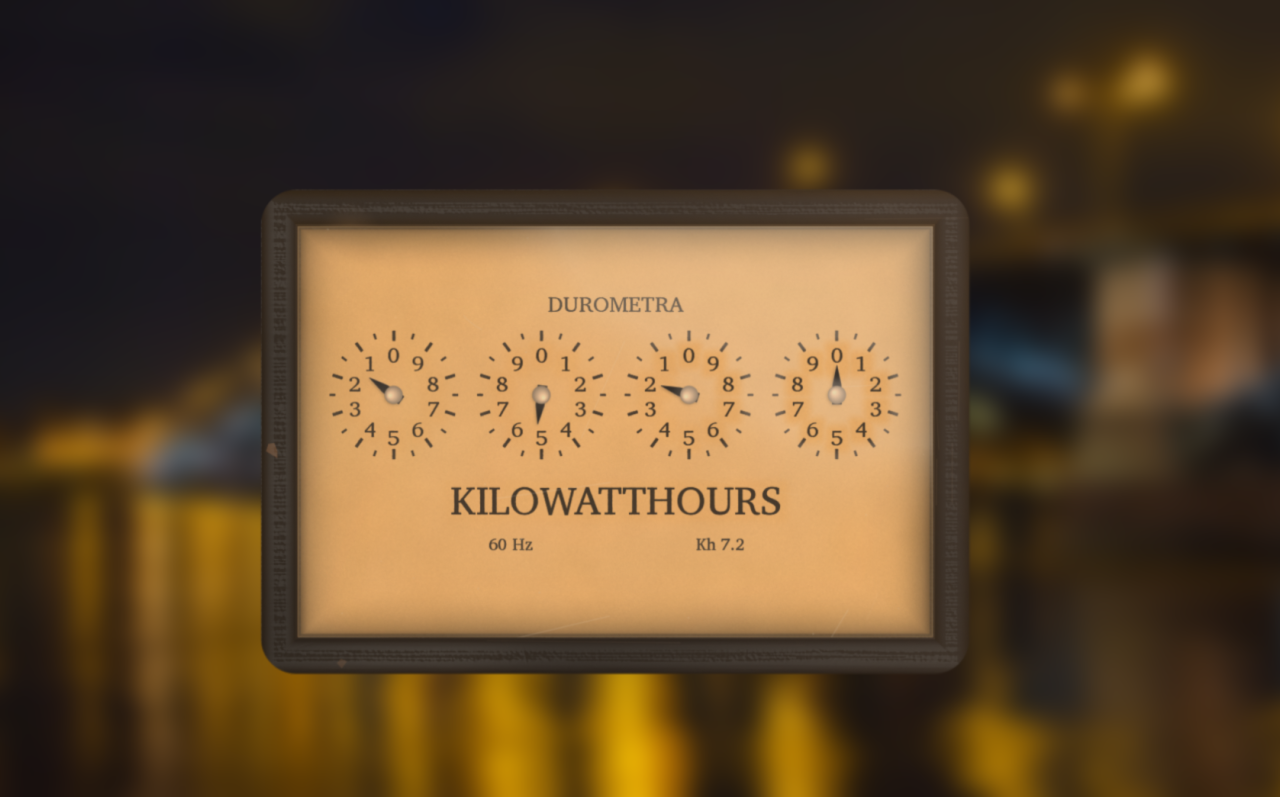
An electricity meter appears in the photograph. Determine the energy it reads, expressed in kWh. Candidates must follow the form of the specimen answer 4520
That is 1520
